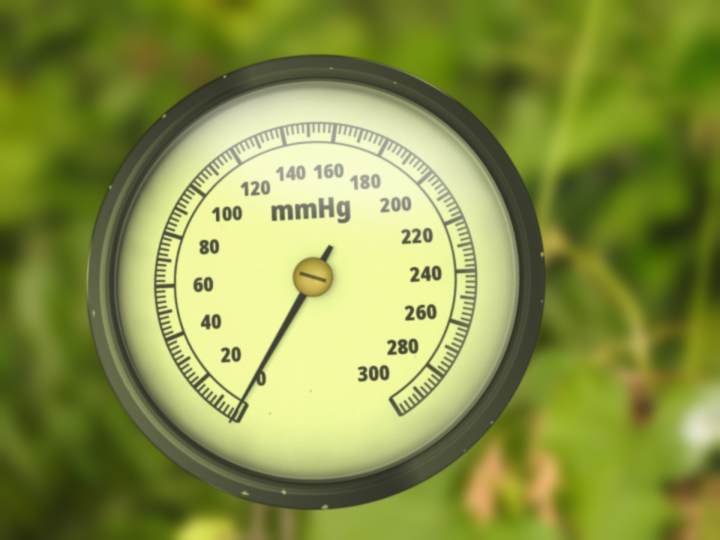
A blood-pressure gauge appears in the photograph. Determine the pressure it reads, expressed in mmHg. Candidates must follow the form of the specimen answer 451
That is 2
